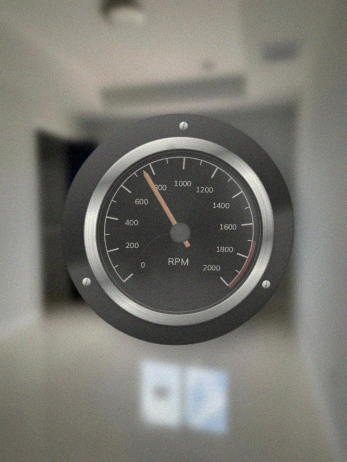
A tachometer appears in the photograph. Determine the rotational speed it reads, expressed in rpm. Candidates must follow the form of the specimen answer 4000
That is 750
